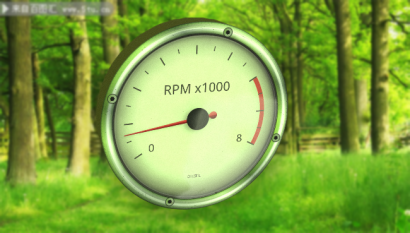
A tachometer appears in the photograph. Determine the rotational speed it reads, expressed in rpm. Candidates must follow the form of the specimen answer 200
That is 750
